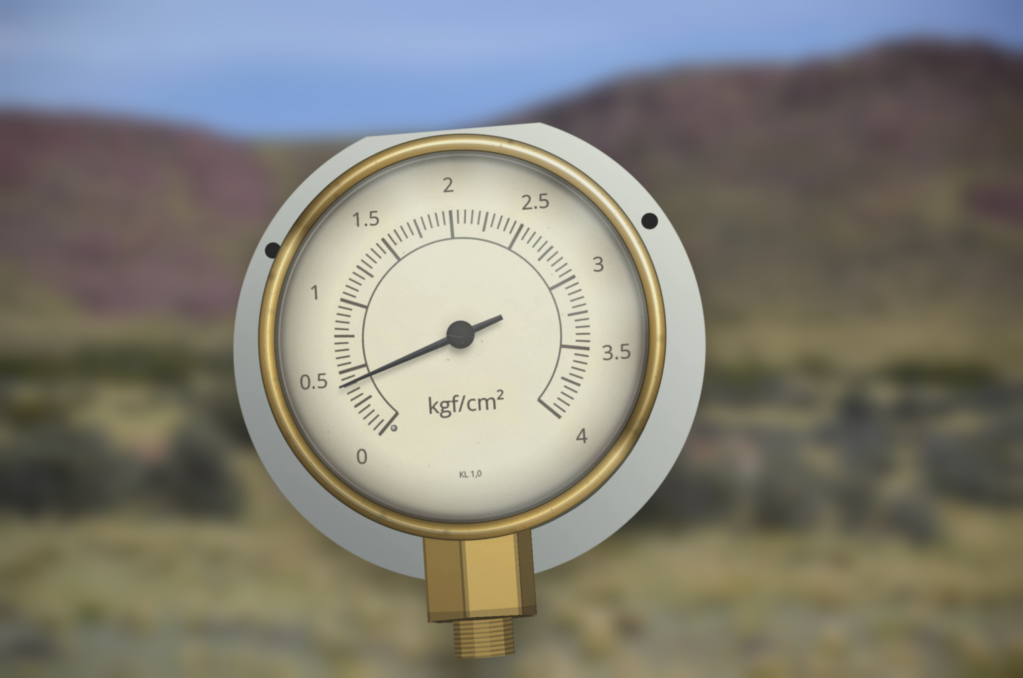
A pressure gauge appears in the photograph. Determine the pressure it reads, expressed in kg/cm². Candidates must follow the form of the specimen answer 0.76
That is 0.4
